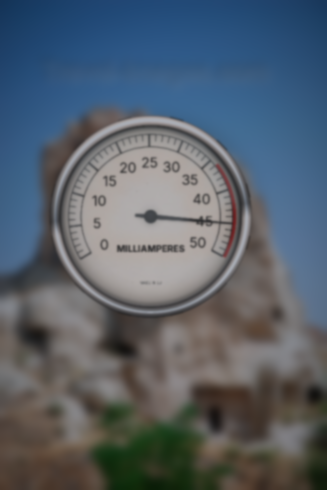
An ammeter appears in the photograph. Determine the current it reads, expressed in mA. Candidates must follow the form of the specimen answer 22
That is 45
